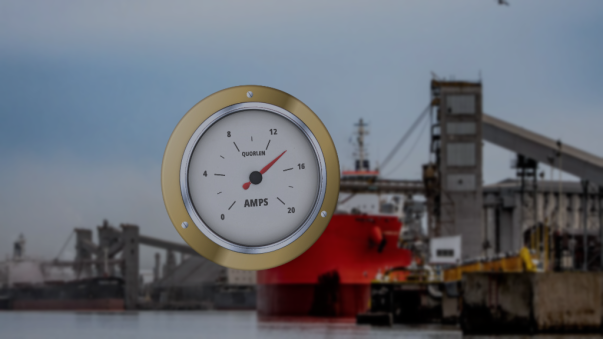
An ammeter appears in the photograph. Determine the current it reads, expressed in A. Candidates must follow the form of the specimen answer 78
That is 14
